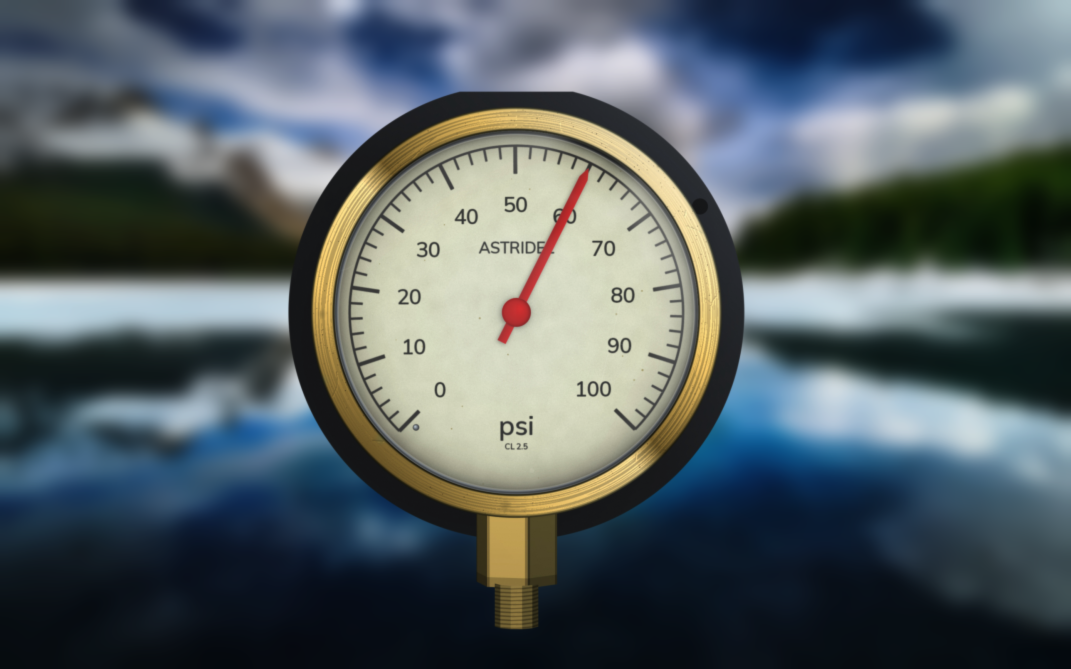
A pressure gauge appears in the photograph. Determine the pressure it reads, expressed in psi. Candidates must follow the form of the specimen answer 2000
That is 60
